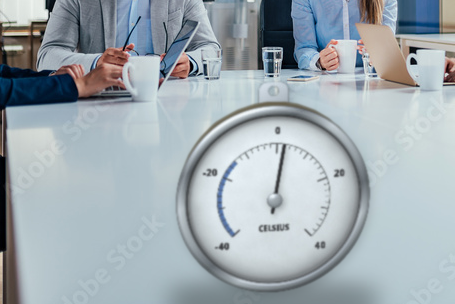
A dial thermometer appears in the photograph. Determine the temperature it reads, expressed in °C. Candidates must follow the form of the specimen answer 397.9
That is 2
